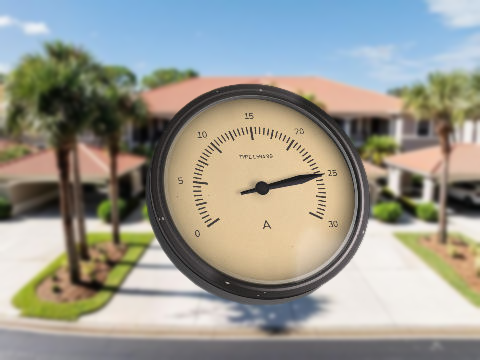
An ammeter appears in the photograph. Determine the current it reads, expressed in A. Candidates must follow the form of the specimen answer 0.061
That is 25
